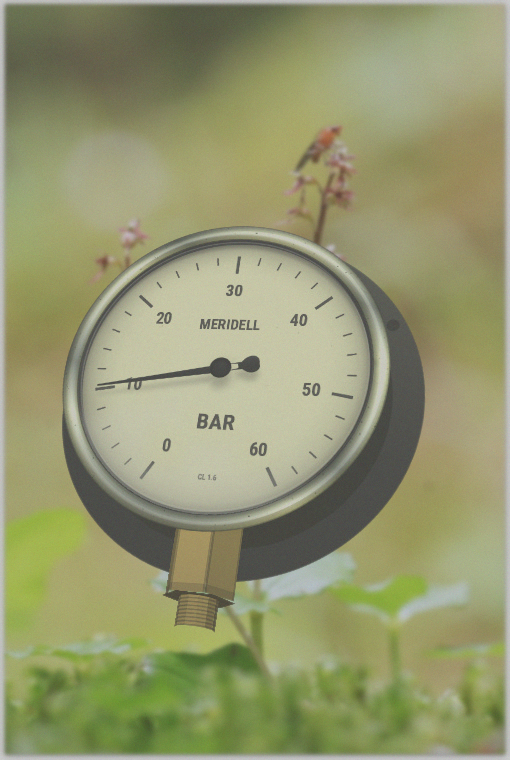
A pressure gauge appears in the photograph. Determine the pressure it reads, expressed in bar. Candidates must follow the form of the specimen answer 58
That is 10
